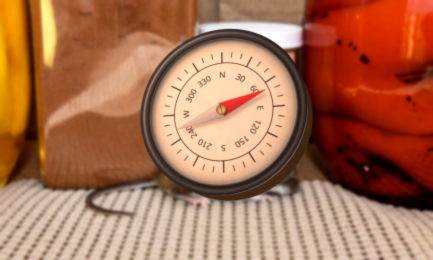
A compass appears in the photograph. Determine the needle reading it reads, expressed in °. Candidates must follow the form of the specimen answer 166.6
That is 70
